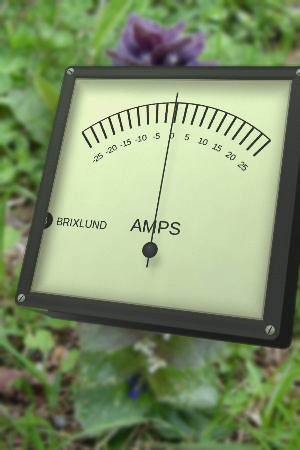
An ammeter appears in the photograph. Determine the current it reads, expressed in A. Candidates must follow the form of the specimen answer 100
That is 0
